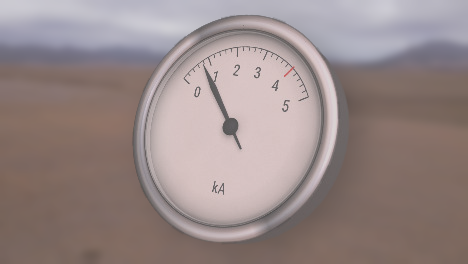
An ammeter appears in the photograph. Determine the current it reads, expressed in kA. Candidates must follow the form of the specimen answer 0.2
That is 0.8
